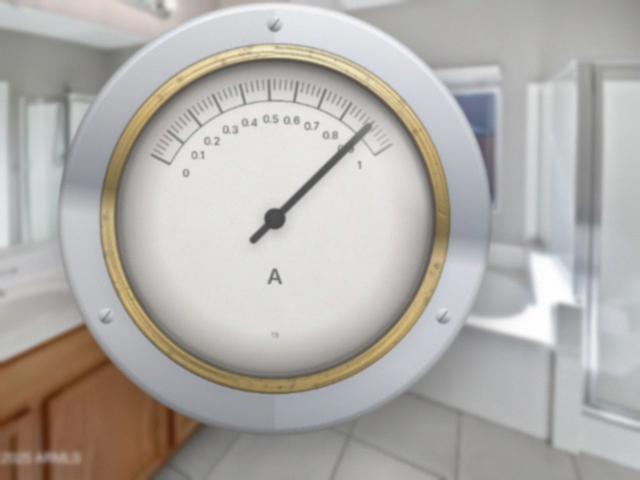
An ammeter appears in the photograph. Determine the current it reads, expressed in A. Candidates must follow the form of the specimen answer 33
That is 0.9
